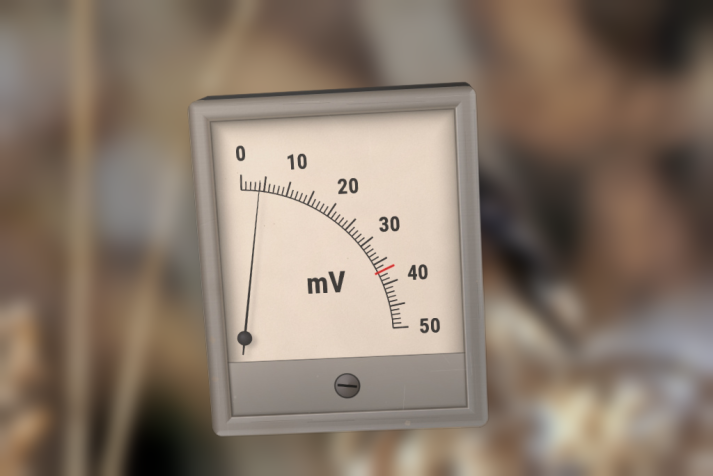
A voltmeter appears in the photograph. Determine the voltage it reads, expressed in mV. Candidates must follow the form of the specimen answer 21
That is 4
